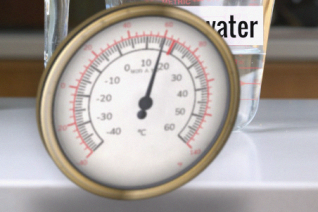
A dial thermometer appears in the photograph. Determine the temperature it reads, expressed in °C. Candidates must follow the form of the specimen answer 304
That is 15
